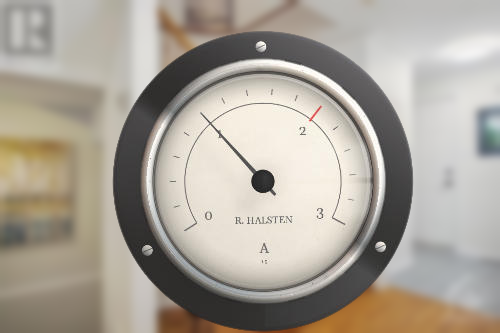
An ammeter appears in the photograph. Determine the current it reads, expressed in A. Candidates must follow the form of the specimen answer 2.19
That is 1
